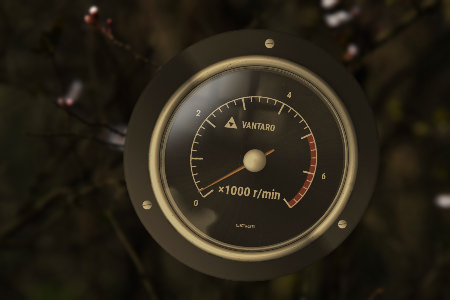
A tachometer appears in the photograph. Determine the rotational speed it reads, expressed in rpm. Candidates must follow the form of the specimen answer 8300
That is 200
